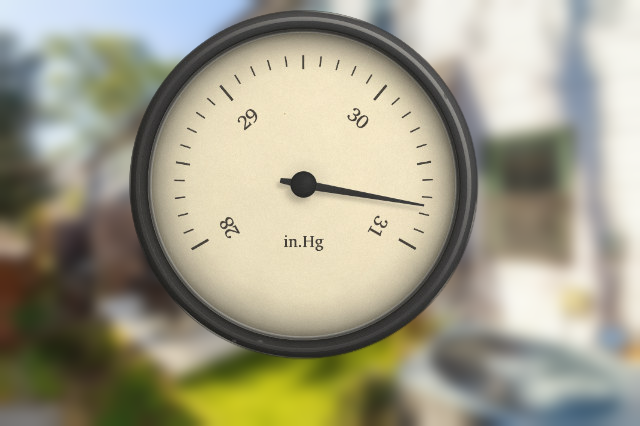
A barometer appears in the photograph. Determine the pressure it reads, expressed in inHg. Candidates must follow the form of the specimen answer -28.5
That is 30.75
